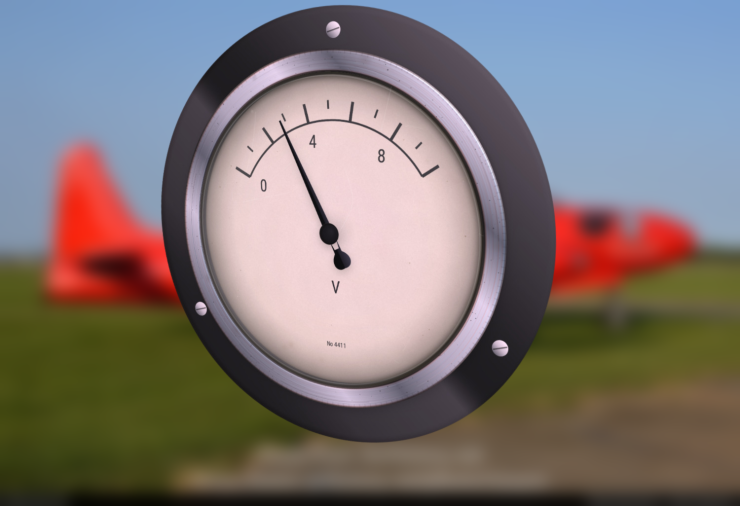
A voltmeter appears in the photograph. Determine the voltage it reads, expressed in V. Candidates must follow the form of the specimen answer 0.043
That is 3
